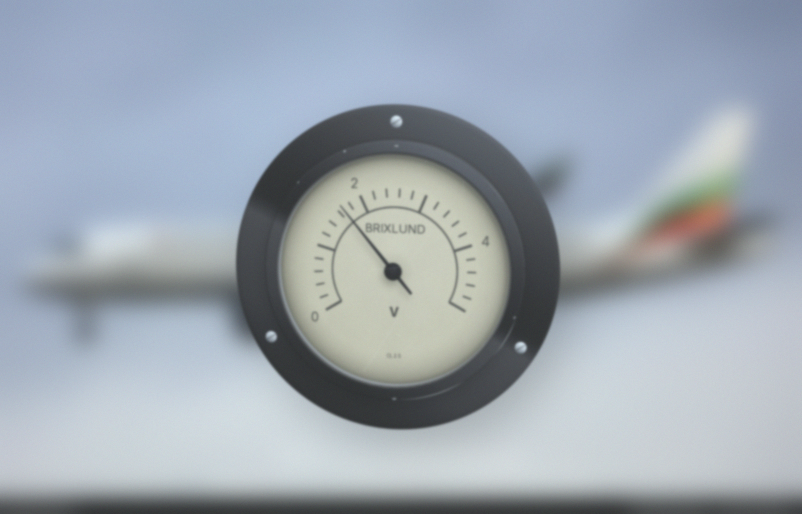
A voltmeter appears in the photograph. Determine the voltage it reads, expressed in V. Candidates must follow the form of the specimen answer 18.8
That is 1.7
